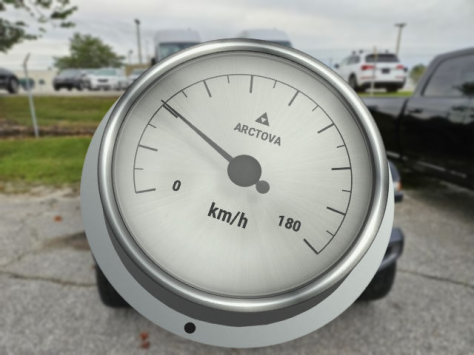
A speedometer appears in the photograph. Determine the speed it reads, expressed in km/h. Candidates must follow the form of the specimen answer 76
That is 40
